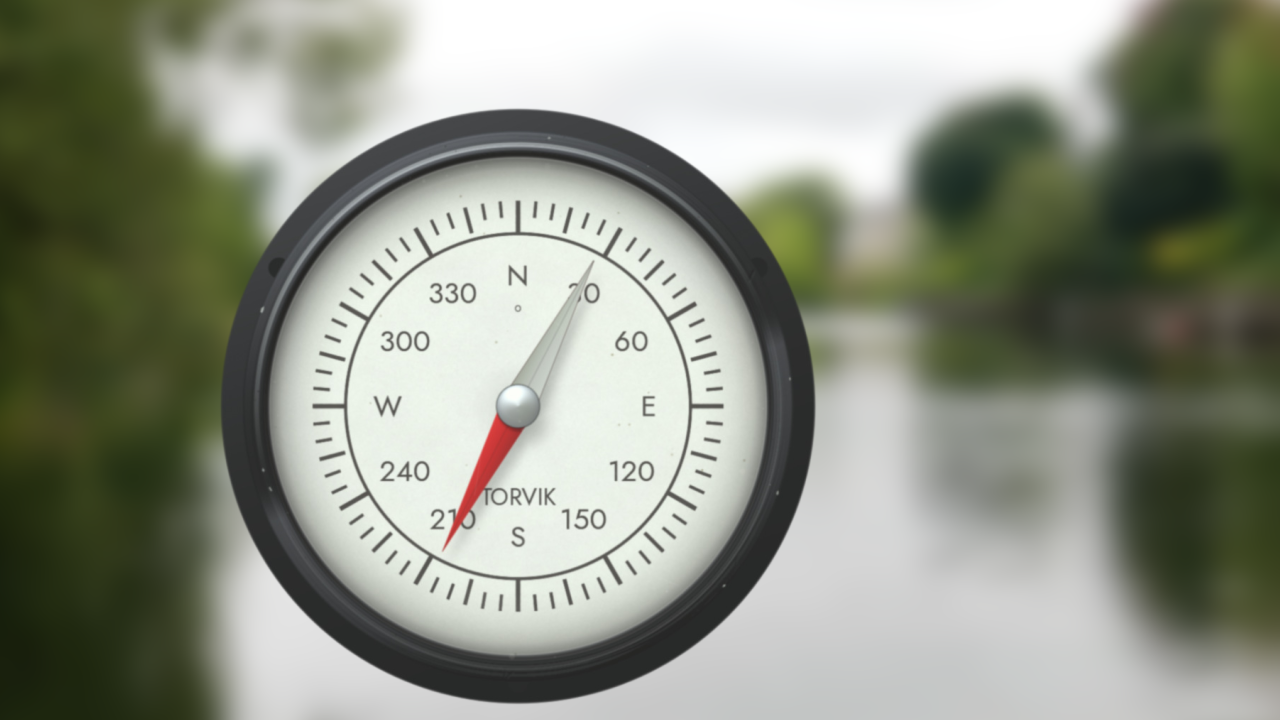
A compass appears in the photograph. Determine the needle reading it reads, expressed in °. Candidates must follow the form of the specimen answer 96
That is 207.5
